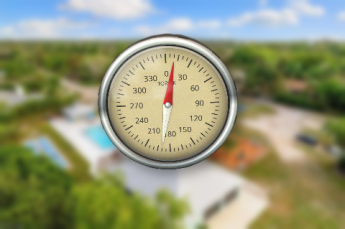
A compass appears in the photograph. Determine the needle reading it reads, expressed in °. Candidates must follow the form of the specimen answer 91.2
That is 10
